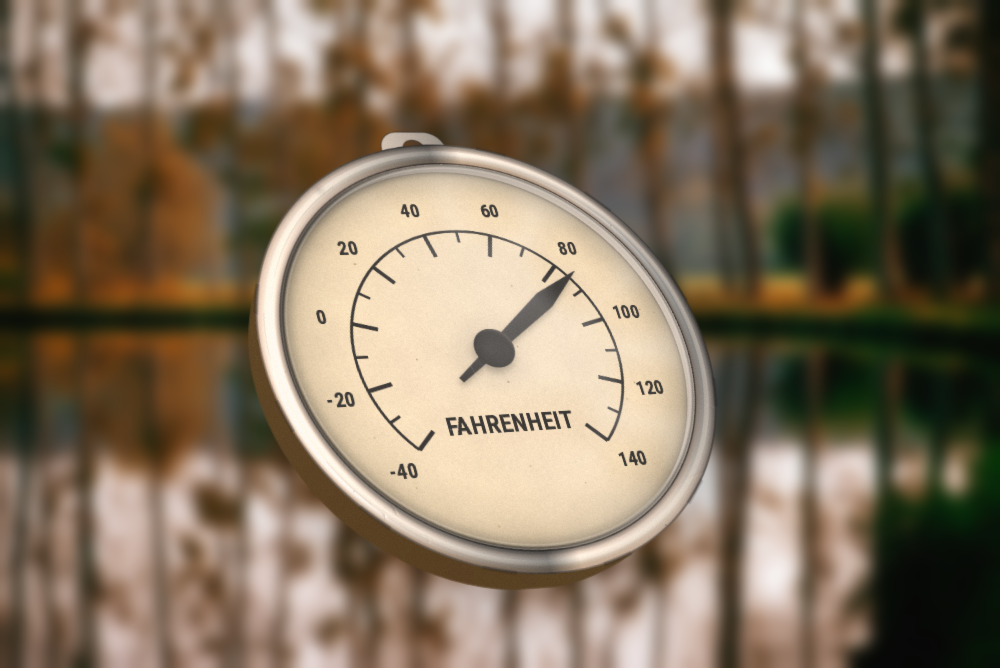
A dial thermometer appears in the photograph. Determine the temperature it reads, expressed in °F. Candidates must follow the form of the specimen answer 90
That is 85
